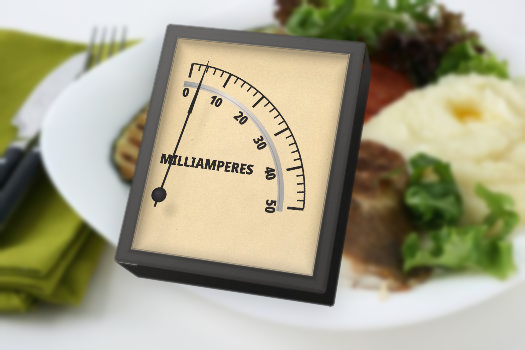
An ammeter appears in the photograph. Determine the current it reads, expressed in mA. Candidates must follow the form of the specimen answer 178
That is 4
